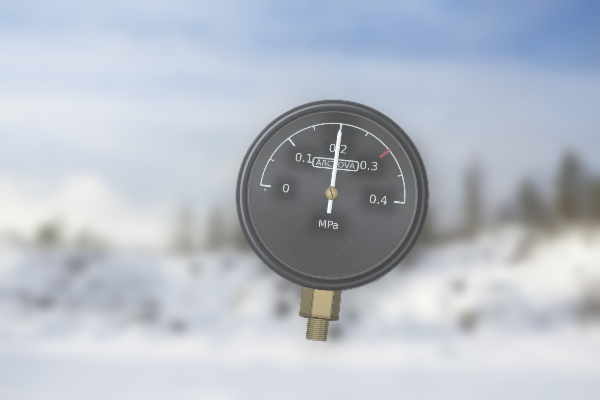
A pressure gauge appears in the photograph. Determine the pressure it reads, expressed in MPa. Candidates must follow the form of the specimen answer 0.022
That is 0.2
